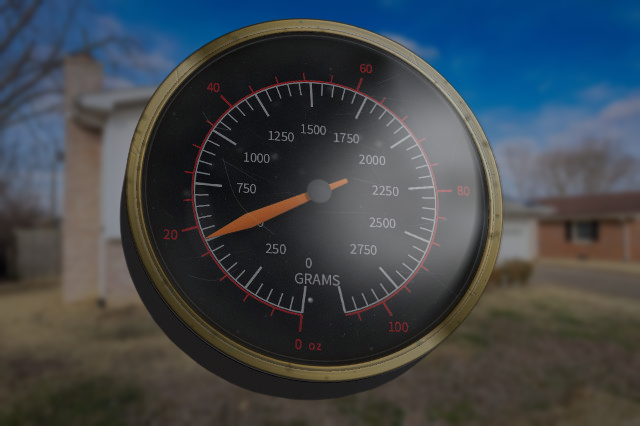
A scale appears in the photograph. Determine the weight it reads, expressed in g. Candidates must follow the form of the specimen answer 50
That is 500
